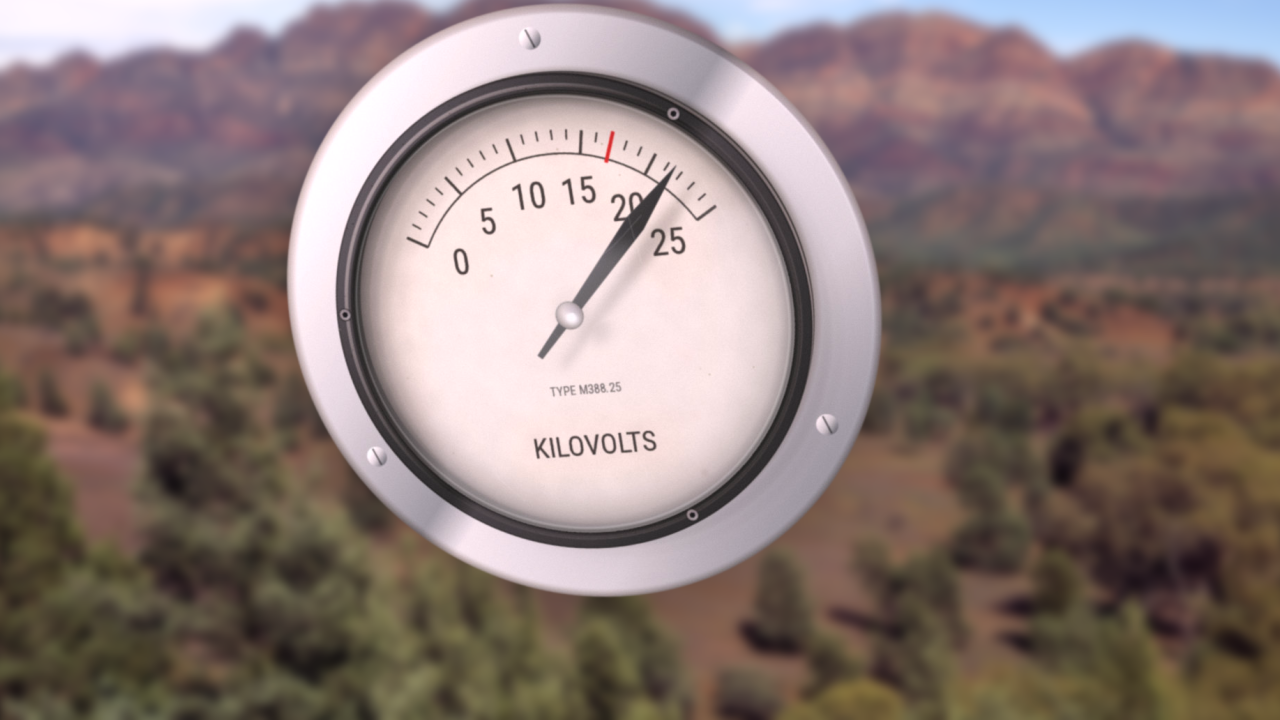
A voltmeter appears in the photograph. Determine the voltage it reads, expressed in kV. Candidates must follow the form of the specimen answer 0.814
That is 21.5
